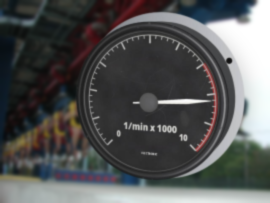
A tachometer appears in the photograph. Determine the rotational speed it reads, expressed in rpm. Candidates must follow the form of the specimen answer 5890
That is 8200
